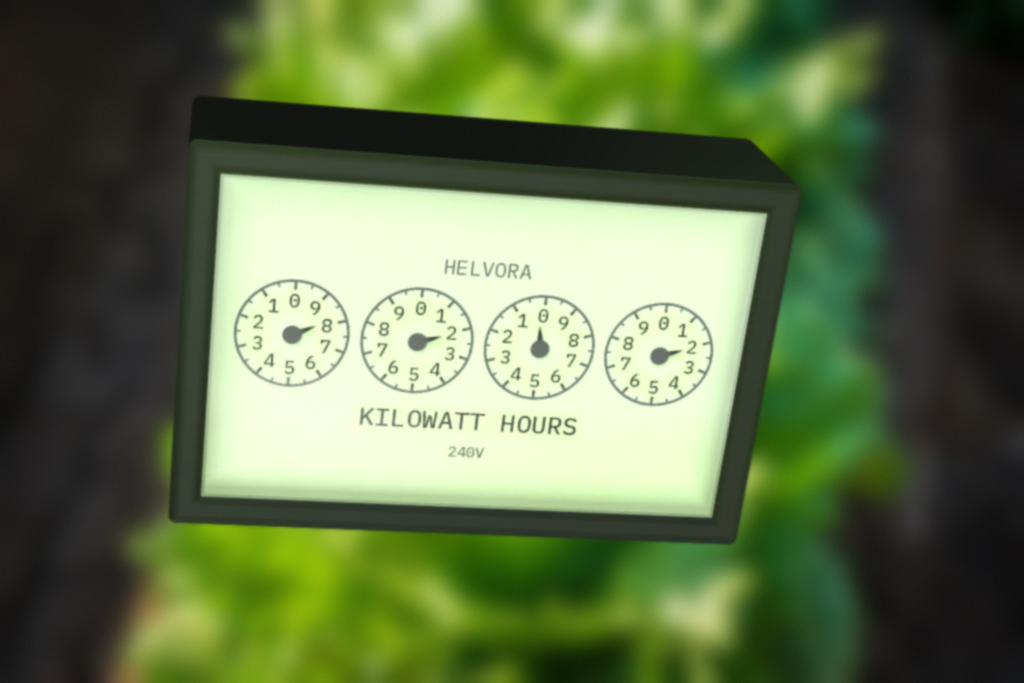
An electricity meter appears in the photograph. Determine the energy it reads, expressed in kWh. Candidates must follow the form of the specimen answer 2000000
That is 8202
